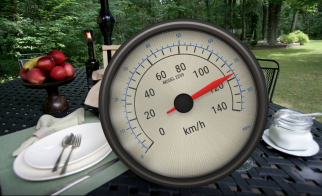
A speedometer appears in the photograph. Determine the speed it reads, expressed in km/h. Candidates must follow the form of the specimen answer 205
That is 117.5
